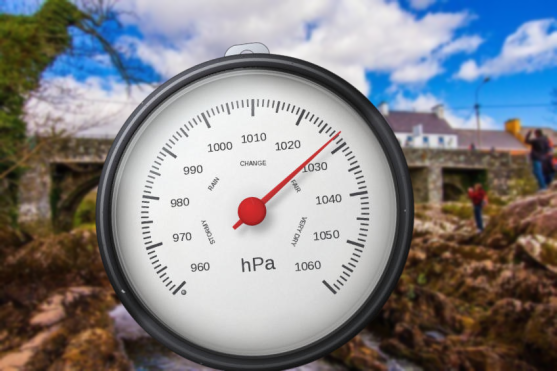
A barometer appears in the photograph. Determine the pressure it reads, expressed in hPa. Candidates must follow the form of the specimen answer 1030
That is 1028
